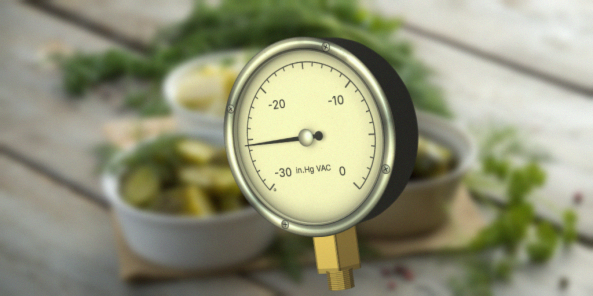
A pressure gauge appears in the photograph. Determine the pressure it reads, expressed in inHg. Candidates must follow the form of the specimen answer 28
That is -25.5
